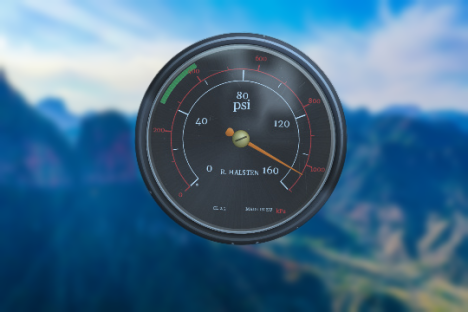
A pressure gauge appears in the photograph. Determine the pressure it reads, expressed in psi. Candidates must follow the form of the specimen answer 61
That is 150
